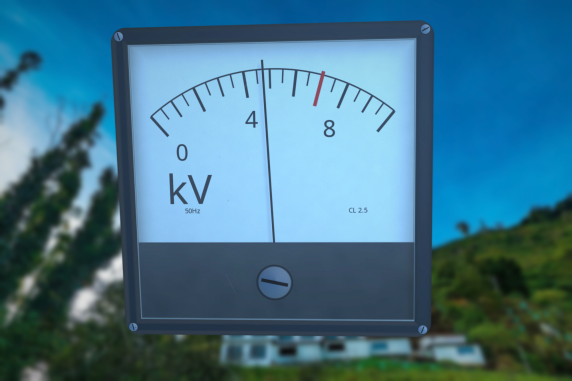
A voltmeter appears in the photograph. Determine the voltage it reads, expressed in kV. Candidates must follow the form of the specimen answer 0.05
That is 4.75
